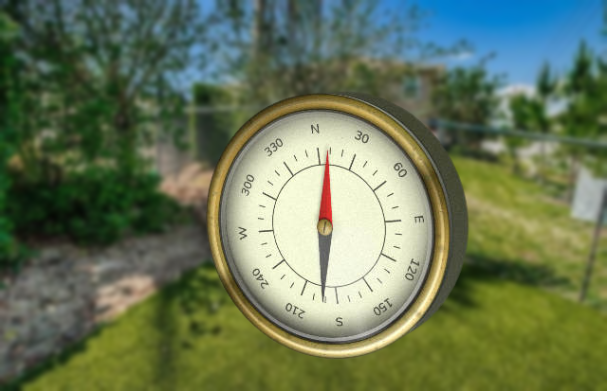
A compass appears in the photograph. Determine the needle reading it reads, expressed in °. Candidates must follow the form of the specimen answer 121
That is 10
